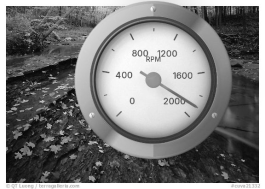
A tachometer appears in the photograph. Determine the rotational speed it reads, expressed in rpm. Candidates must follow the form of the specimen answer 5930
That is 1900
